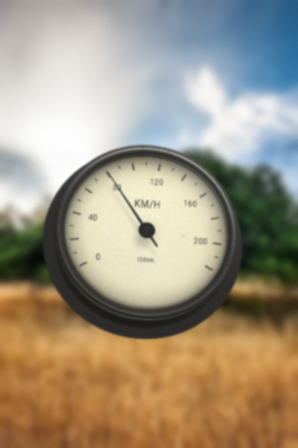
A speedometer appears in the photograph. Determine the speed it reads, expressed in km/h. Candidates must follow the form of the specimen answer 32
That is 80
